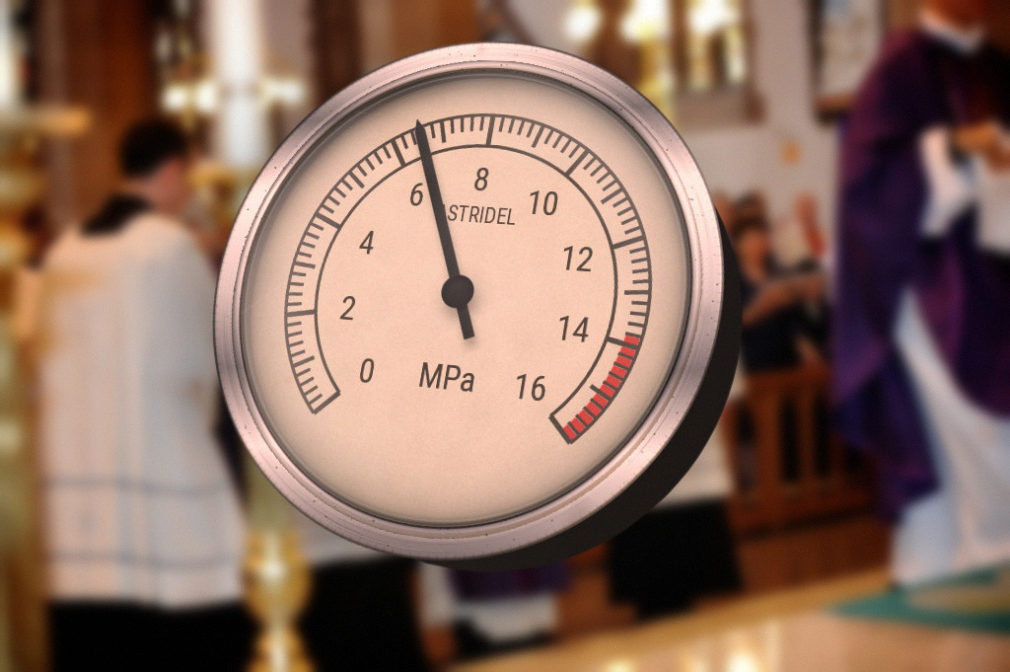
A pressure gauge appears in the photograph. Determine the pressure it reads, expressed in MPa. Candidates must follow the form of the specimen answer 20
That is 6.6
